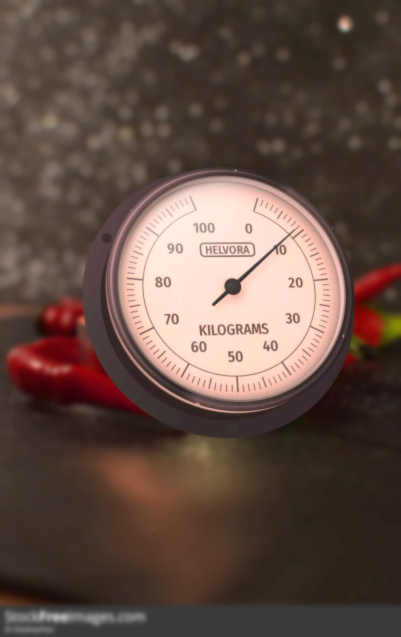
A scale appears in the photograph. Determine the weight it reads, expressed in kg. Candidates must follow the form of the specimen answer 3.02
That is 9
